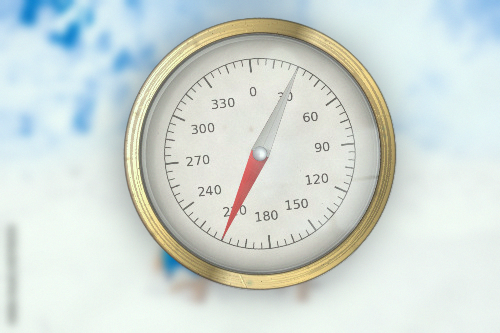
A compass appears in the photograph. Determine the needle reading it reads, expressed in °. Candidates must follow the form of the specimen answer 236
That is 210
